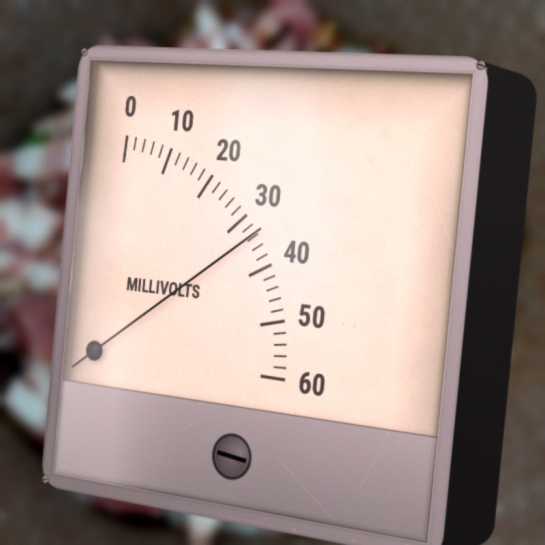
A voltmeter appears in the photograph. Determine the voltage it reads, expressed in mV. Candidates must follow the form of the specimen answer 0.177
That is 34
